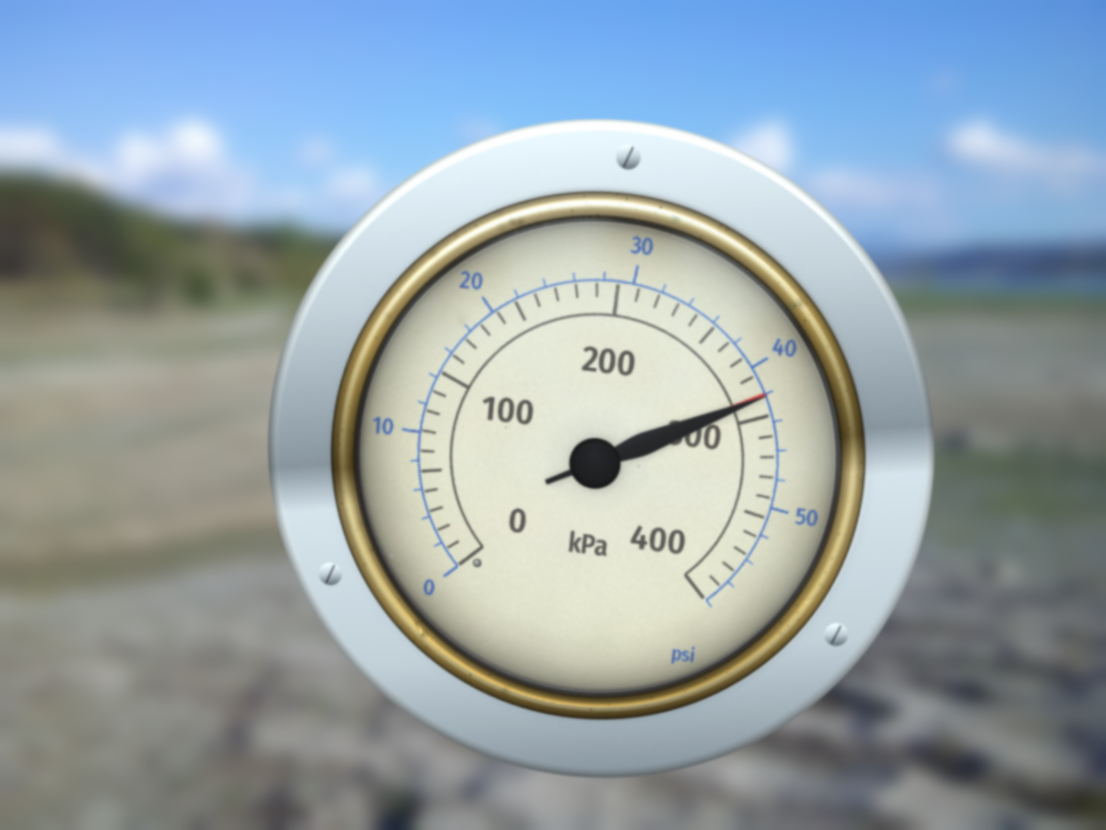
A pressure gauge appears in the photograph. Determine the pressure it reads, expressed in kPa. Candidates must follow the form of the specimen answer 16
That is 290
